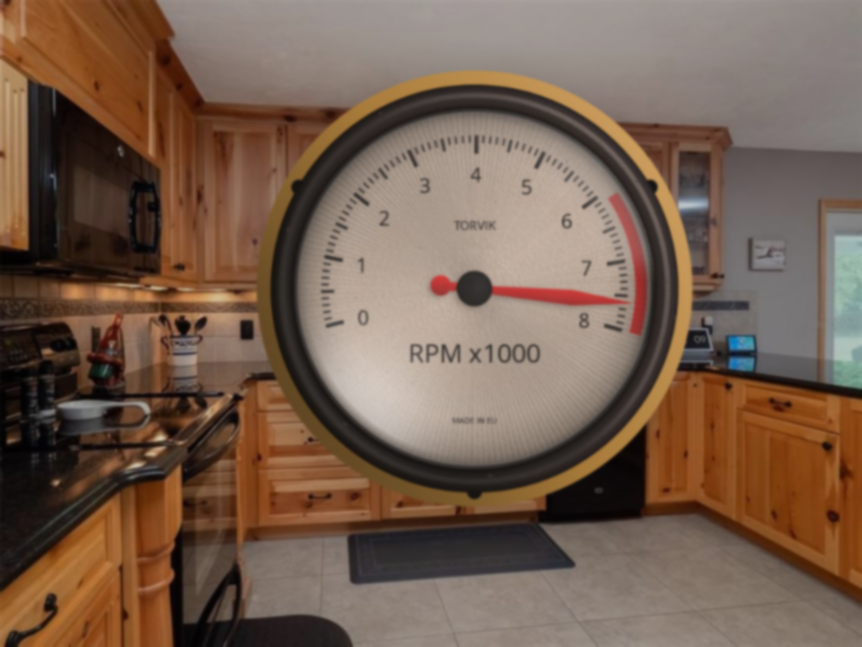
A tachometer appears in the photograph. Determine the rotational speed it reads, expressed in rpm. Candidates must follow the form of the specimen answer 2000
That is 7600
